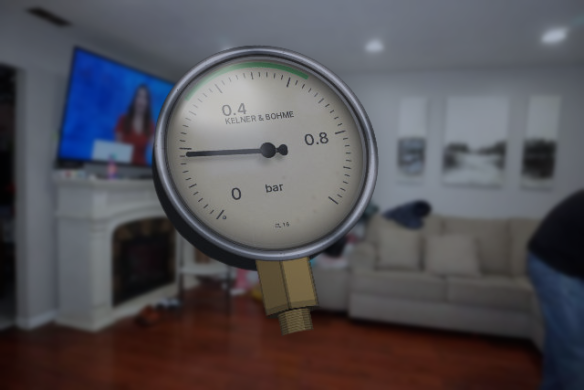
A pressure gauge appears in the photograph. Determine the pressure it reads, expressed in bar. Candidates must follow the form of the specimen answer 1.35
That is 0.18
